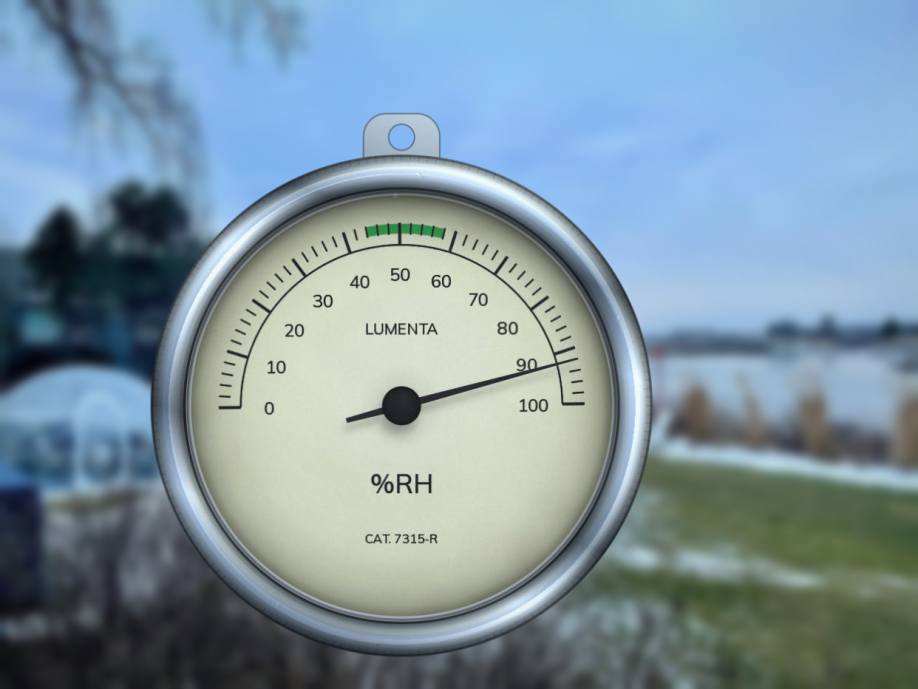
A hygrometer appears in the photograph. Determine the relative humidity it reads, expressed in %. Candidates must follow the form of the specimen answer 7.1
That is 92
